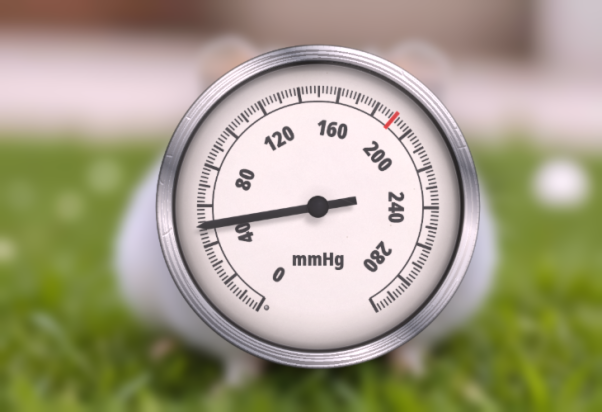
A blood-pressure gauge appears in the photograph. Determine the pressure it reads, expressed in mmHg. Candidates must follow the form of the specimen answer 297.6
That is 50
